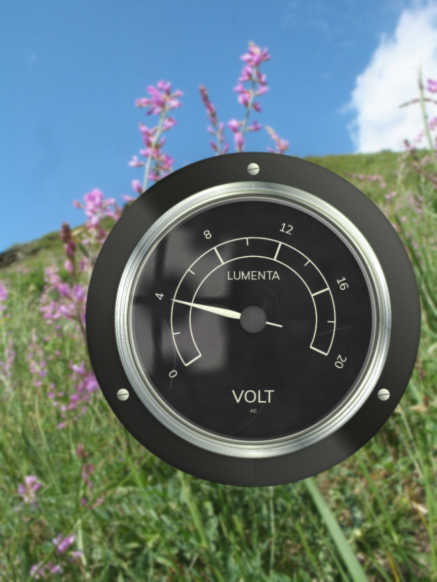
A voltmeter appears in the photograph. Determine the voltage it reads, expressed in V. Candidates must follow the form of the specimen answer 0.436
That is 4
